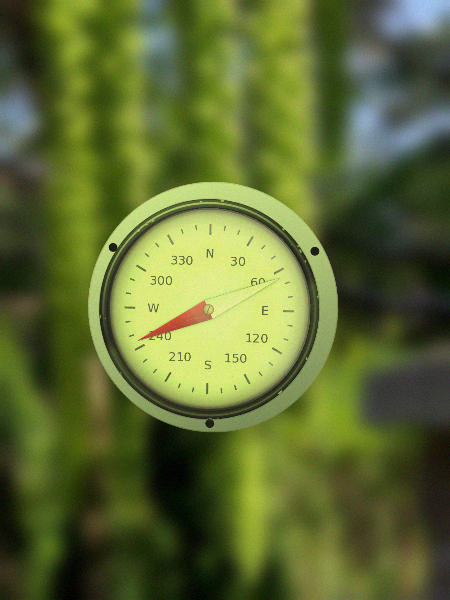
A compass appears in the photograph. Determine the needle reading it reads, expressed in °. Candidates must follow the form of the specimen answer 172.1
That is 245
